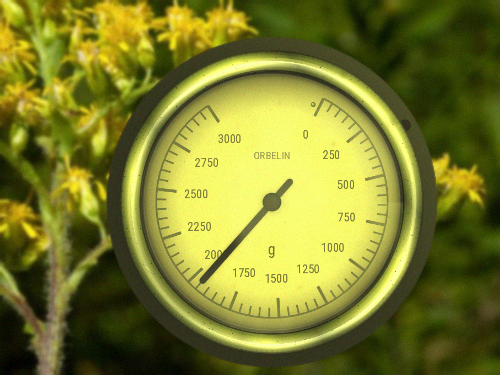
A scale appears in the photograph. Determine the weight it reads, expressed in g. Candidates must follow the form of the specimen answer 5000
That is 1950
